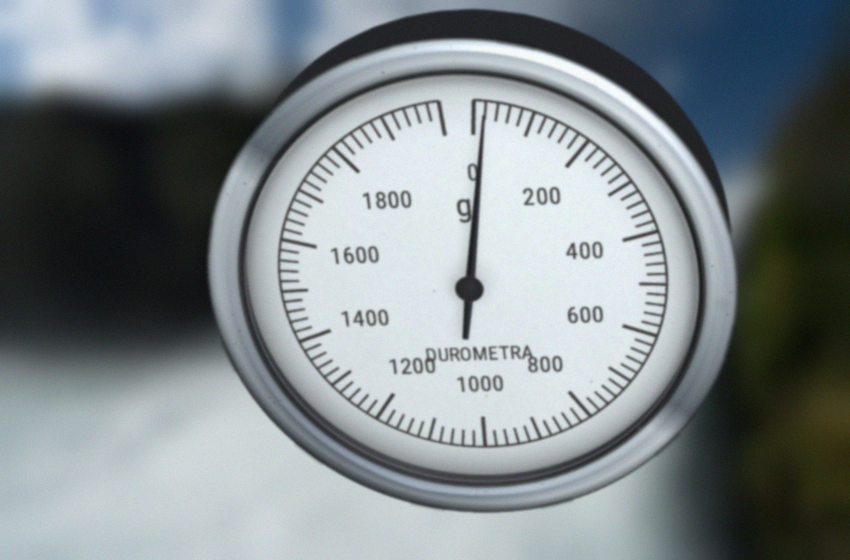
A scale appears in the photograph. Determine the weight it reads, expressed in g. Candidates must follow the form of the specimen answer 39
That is 20
